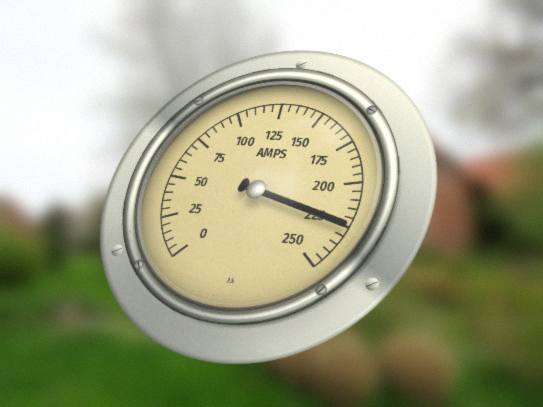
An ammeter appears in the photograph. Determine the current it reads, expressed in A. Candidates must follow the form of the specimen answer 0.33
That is 225
